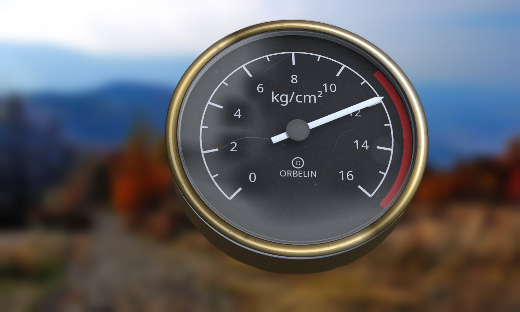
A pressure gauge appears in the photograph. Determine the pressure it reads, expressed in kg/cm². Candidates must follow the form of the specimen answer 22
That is 12
